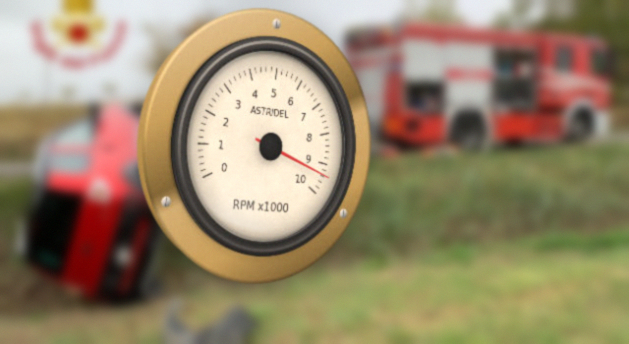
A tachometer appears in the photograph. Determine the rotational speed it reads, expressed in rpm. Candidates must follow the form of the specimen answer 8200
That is 9400
